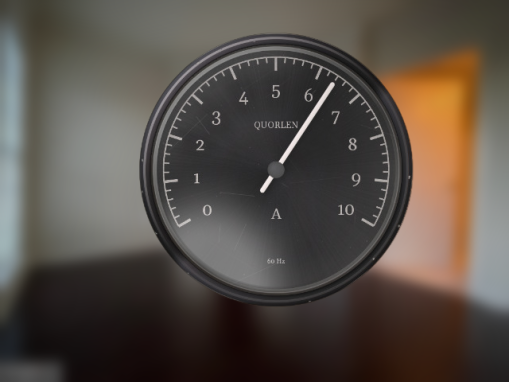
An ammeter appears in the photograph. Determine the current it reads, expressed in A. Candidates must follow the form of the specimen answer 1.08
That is 6.4
